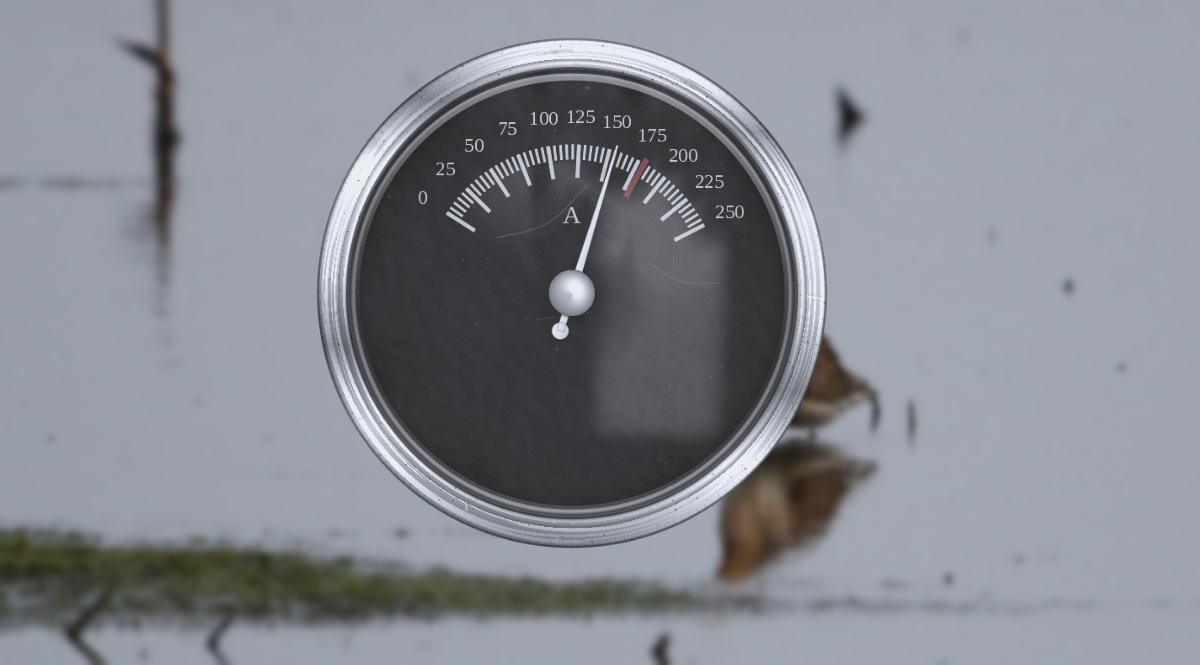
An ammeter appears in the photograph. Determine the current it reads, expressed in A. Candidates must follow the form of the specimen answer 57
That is 155
